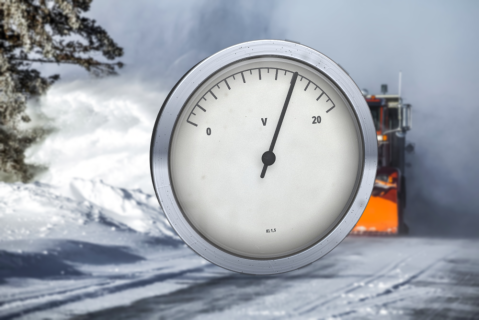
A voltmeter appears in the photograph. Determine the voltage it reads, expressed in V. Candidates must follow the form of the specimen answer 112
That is 14
